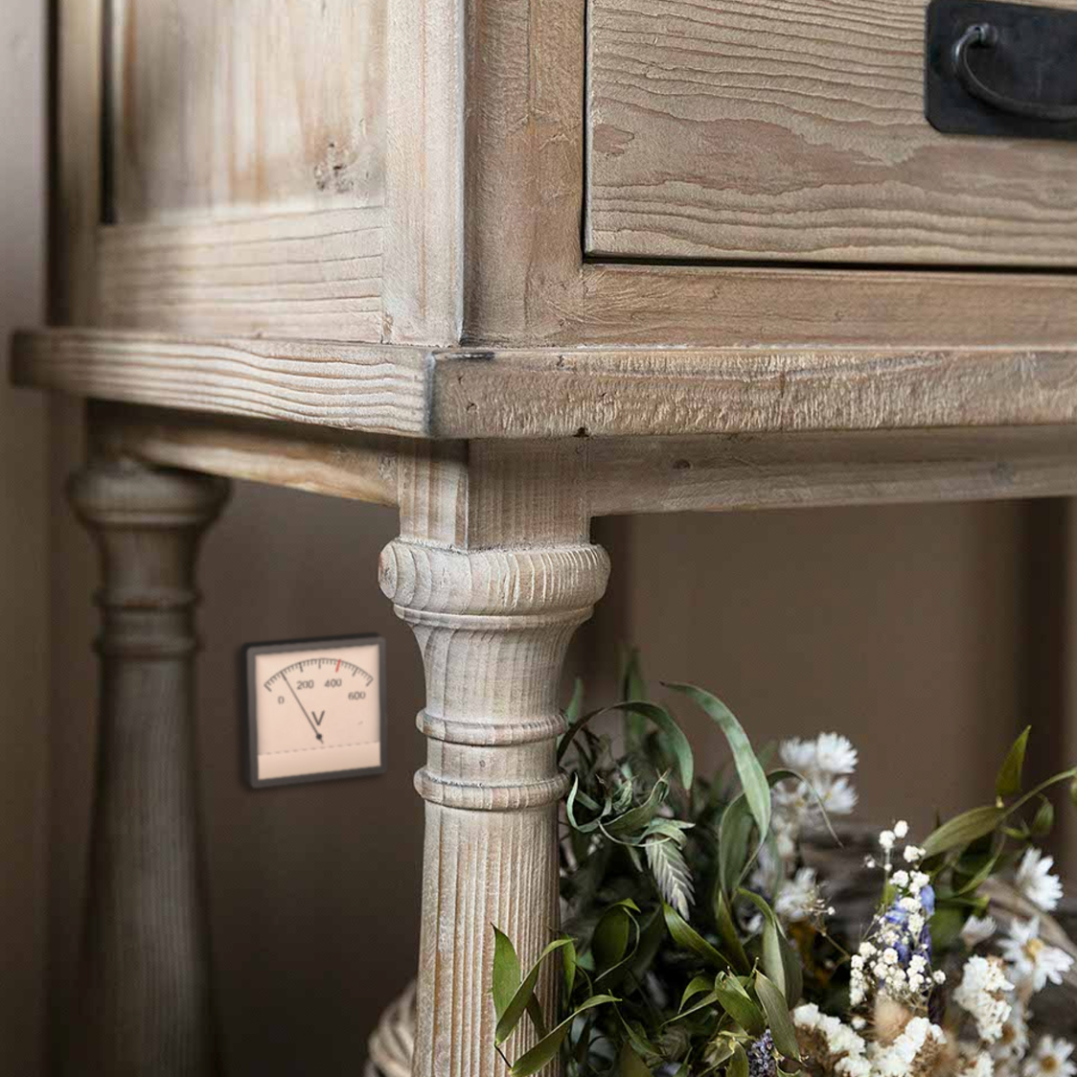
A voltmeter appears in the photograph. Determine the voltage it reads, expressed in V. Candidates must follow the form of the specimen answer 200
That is 100
